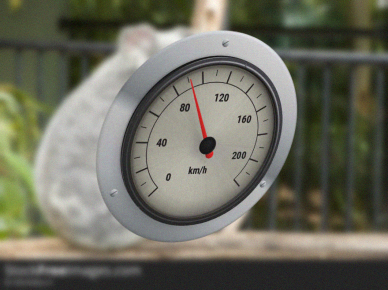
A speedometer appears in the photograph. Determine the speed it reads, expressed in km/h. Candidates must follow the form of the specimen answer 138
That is 90
